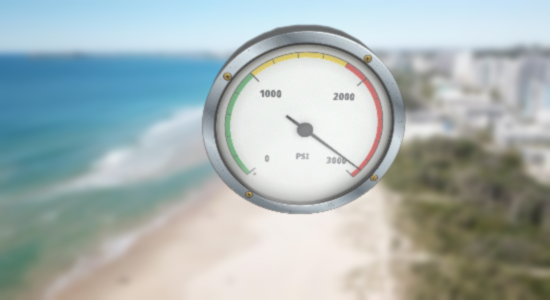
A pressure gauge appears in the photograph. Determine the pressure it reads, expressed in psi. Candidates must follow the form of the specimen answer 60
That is 2900
